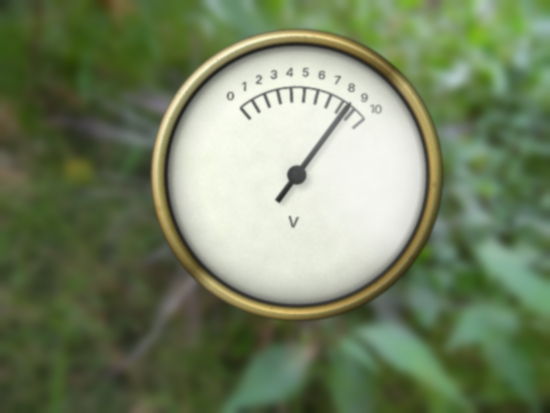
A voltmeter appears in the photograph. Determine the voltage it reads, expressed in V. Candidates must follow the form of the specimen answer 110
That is 8.5
